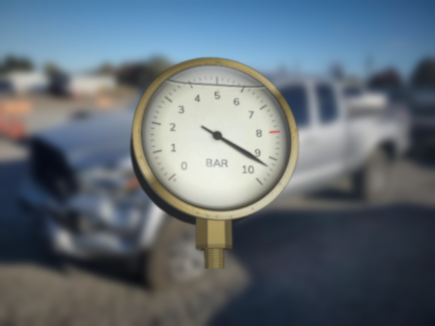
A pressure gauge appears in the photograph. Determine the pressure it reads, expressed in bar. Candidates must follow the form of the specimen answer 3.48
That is 9.4
